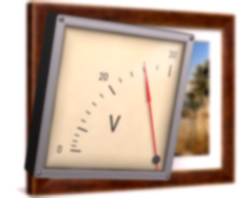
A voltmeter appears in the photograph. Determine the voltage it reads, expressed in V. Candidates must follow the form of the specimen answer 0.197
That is 26
